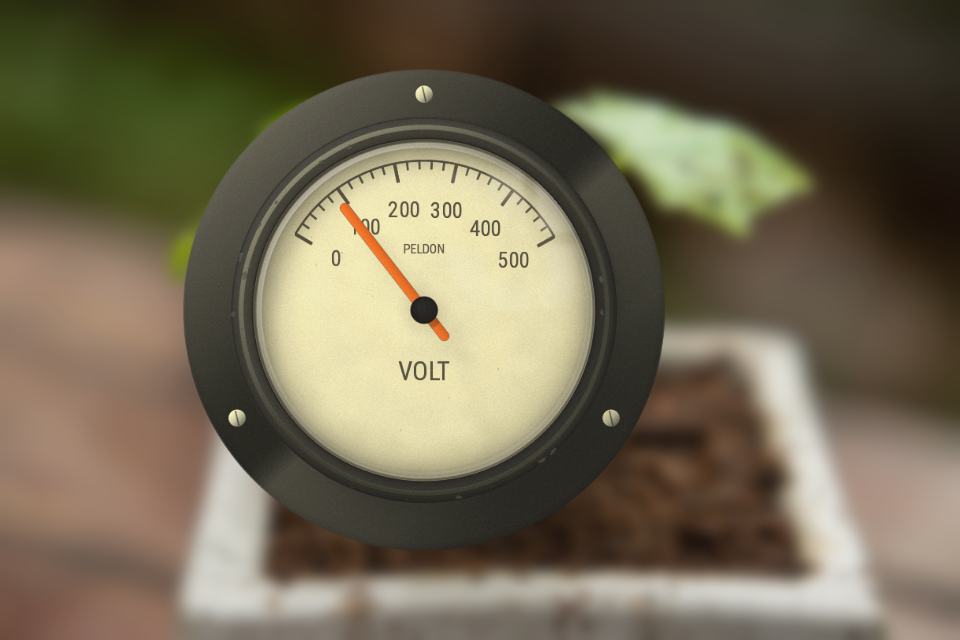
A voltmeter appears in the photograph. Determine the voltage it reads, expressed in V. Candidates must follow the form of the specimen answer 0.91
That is 90
